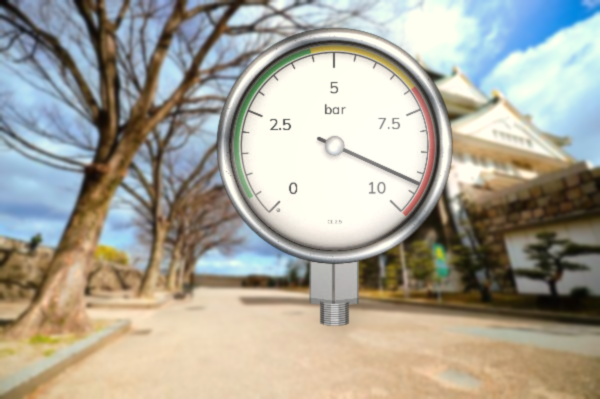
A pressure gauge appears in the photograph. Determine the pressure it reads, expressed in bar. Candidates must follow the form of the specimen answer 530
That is 9.25
